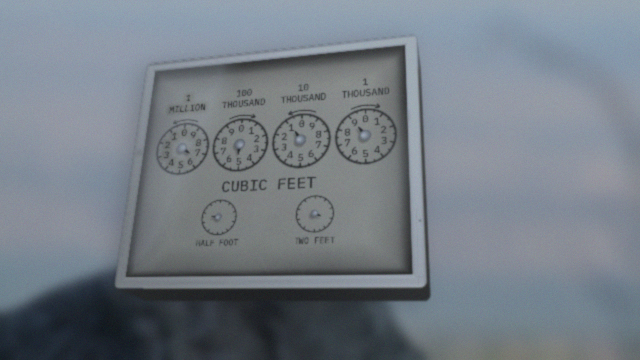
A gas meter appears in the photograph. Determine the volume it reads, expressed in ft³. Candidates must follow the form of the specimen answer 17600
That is 650900
